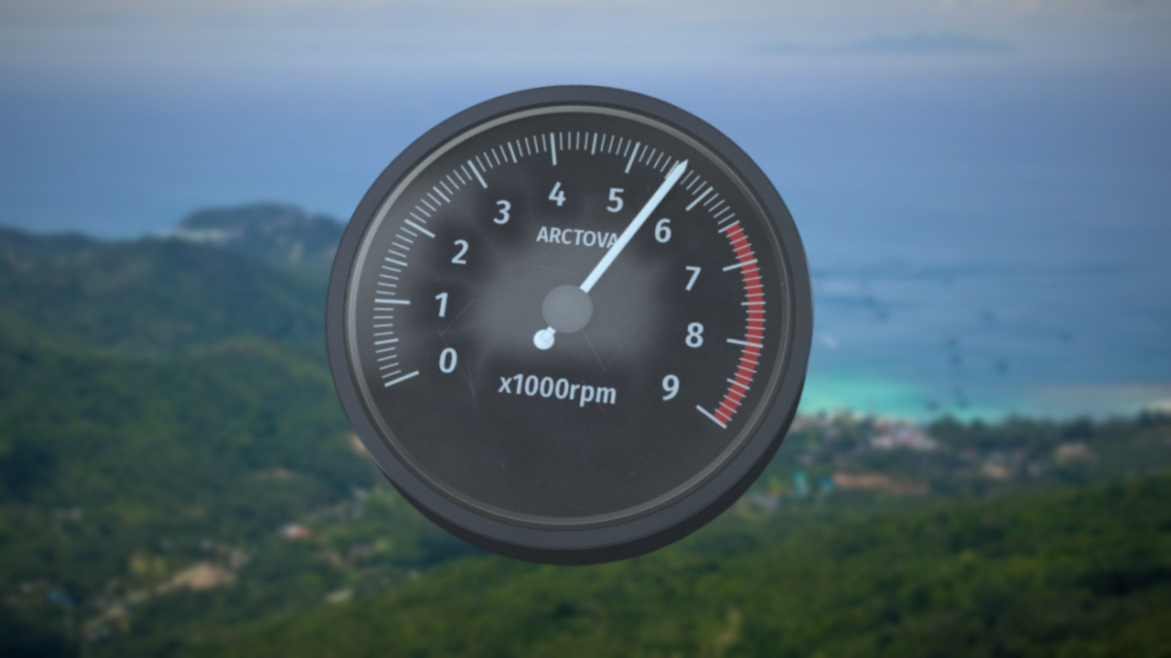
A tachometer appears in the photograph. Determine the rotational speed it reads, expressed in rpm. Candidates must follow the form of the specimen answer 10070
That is 5600
